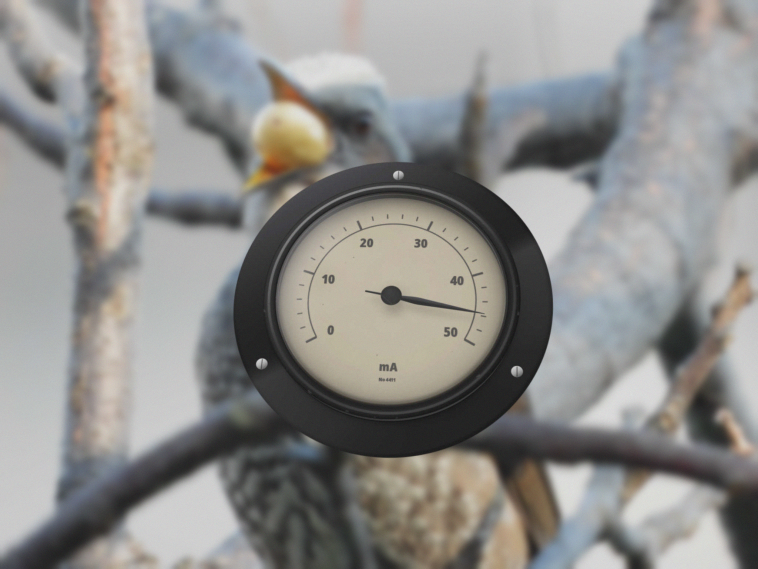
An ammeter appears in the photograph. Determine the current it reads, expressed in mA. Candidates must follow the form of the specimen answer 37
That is 46
